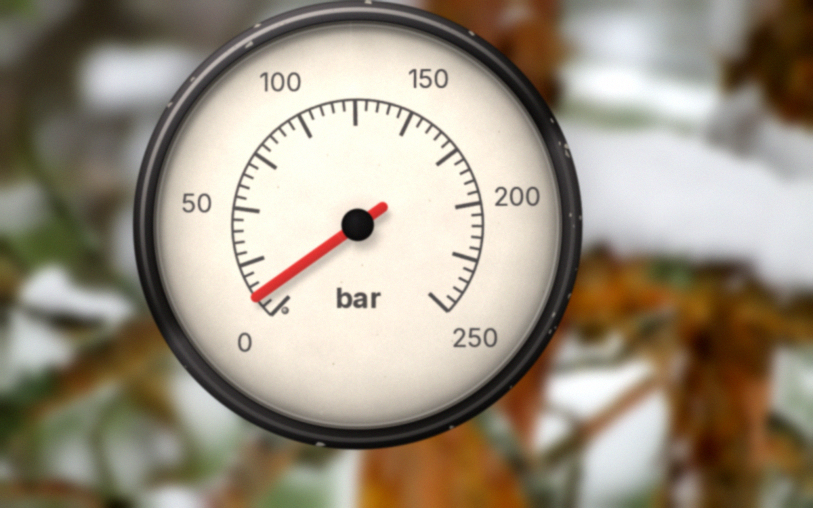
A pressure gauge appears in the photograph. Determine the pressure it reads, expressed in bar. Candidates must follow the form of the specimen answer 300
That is 10
